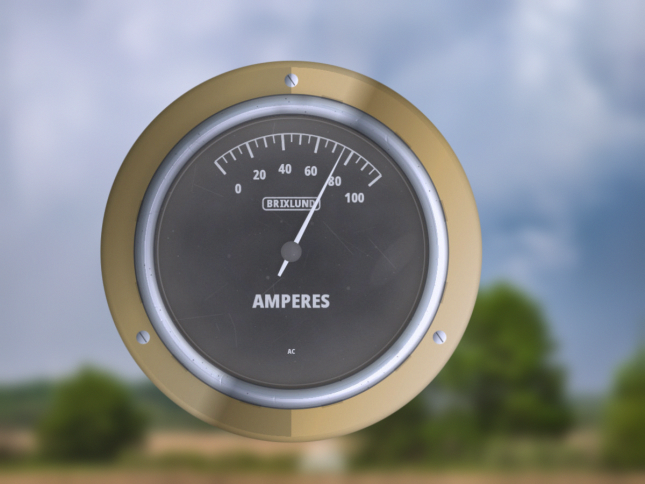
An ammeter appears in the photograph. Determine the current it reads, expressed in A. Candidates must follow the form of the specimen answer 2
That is 75
